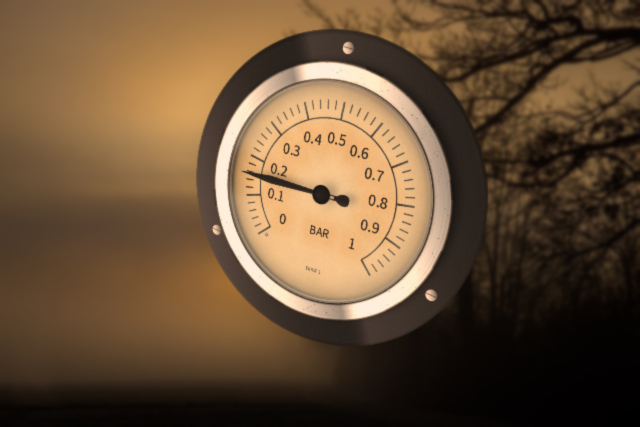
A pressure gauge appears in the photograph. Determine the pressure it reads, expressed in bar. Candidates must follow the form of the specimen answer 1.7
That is 0.16
